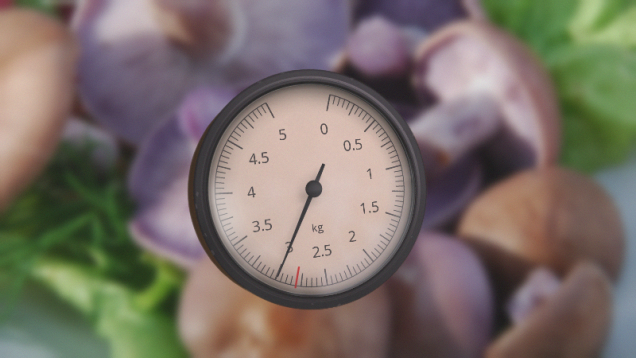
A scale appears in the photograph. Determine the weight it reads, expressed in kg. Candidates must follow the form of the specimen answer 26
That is 3
